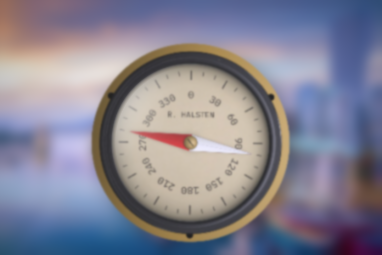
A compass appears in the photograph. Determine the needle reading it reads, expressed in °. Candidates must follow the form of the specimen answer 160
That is 280
